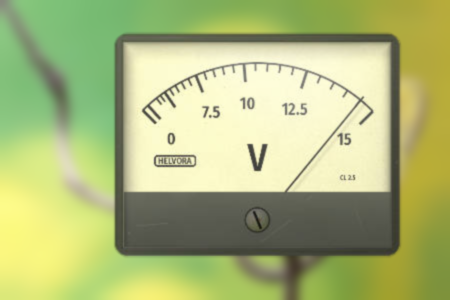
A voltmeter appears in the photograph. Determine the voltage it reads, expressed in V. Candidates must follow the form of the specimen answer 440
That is 14.5
